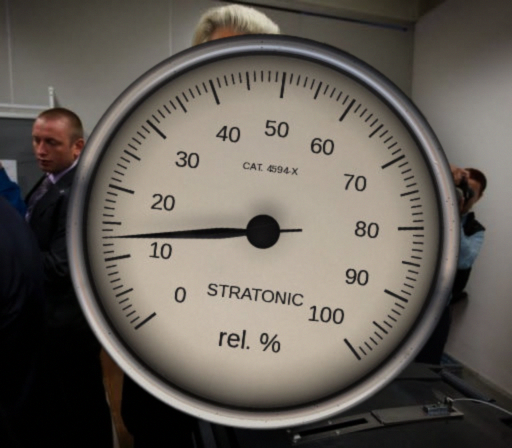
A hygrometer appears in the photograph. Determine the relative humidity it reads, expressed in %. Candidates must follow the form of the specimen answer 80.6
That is 13
